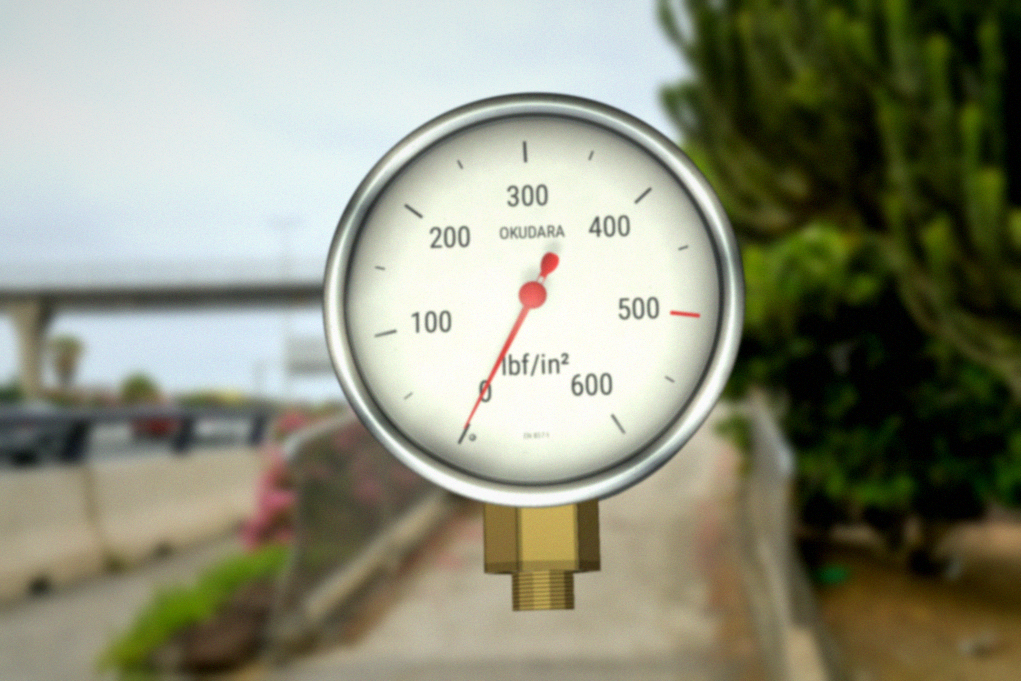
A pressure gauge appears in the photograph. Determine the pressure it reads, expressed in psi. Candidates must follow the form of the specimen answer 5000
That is 0
